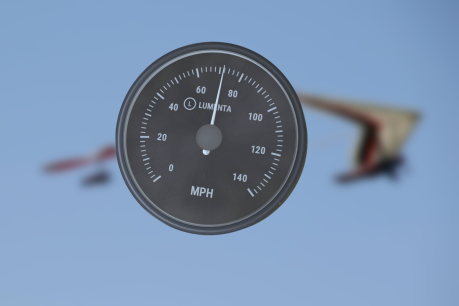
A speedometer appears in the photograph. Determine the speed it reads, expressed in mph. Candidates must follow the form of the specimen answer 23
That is 72
